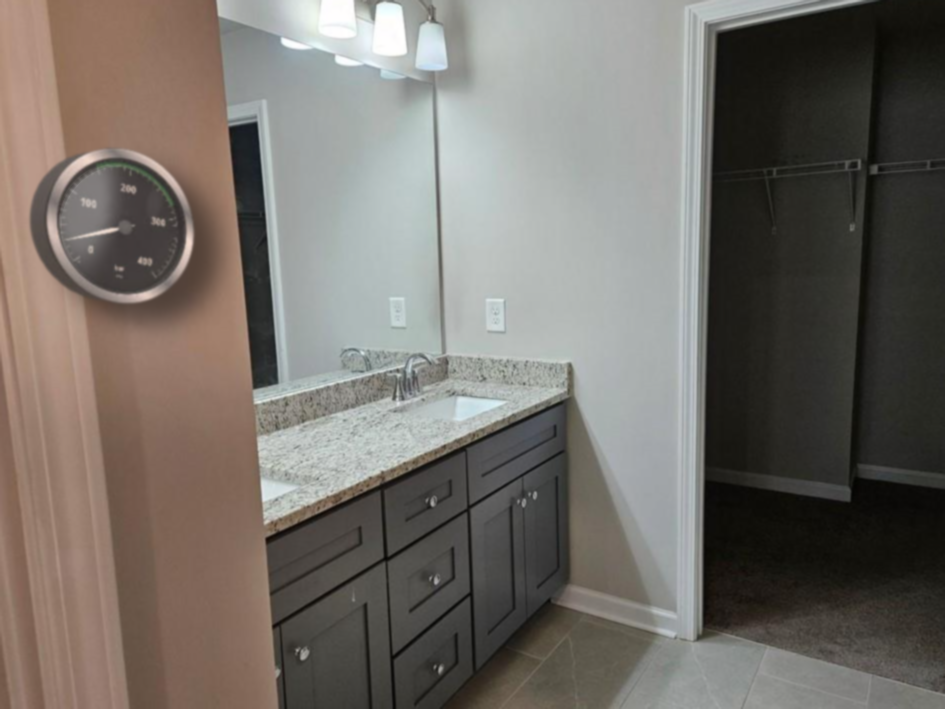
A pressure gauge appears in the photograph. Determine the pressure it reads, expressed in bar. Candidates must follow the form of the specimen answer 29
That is 30
